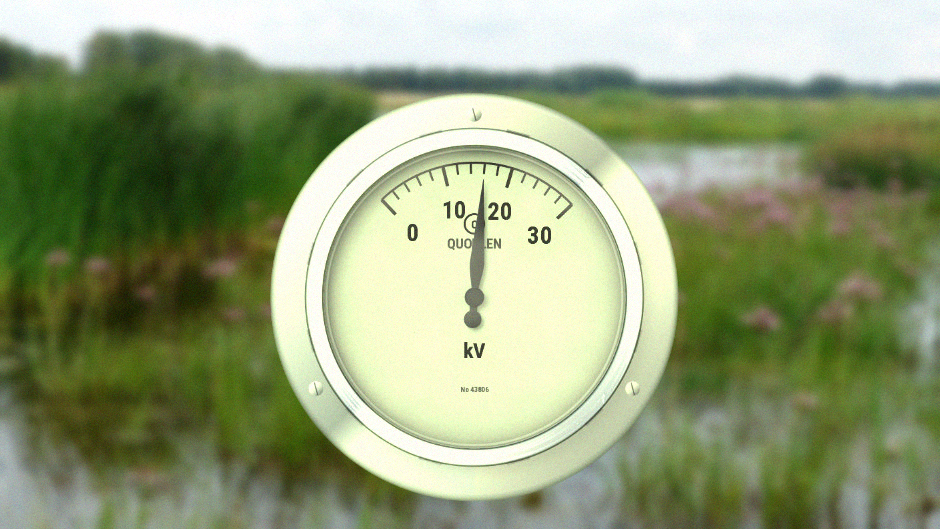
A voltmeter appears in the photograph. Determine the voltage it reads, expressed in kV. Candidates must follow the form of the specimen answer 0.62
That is 16
